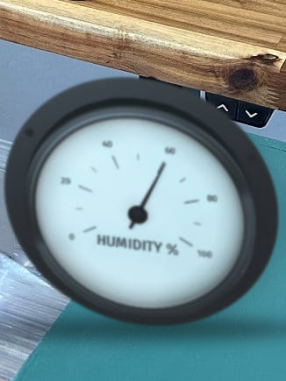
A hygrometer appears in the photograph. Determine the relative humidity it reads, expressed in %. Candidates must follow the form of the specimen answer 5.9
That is 60
